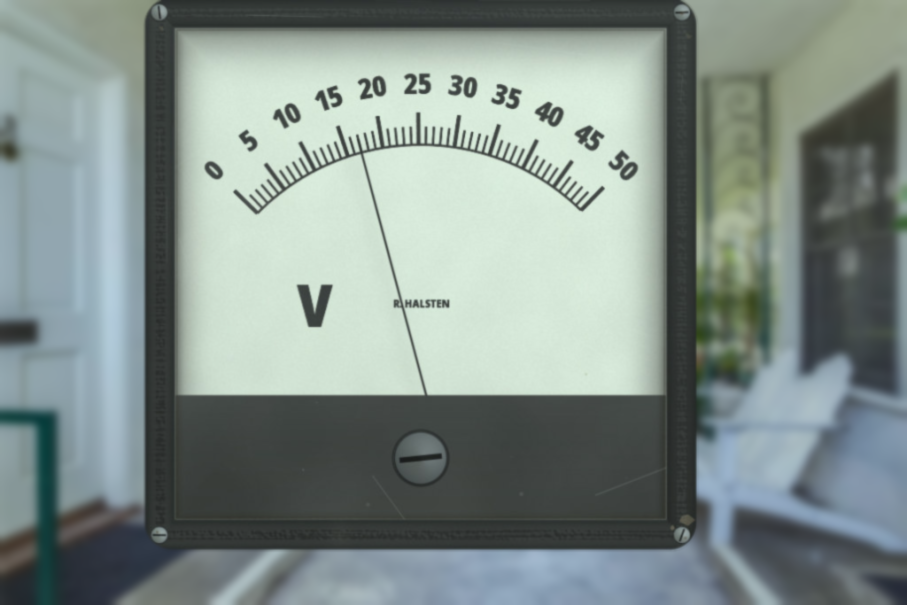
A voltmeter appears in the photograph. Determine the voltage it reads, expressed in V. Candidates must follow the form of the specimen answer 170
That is 17
